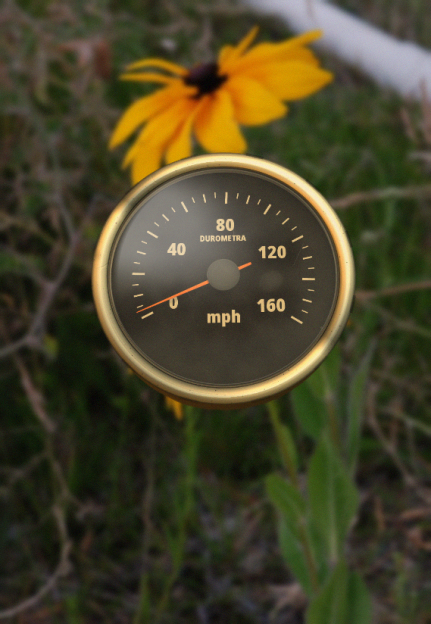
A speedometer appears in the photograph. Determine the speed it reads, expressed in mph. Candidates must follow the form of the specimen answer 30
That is 2.5
